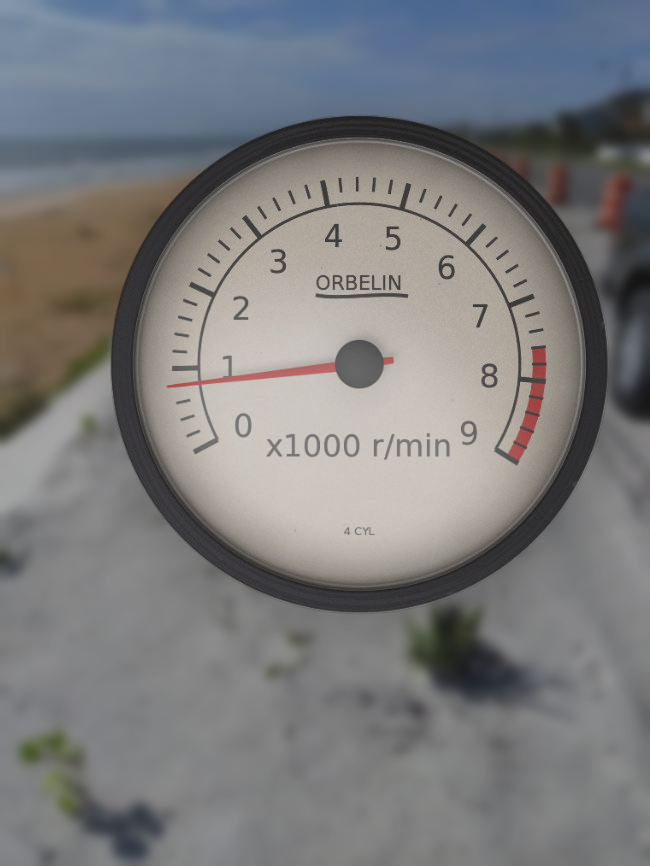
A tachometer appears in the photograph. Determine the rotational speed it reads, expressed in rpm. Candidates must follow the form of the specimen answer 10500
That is 800
